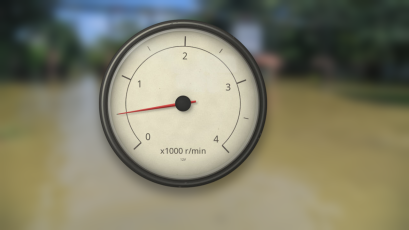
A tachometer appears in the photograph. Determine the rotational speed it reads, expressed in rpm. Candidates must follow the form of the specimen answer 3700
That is 500
